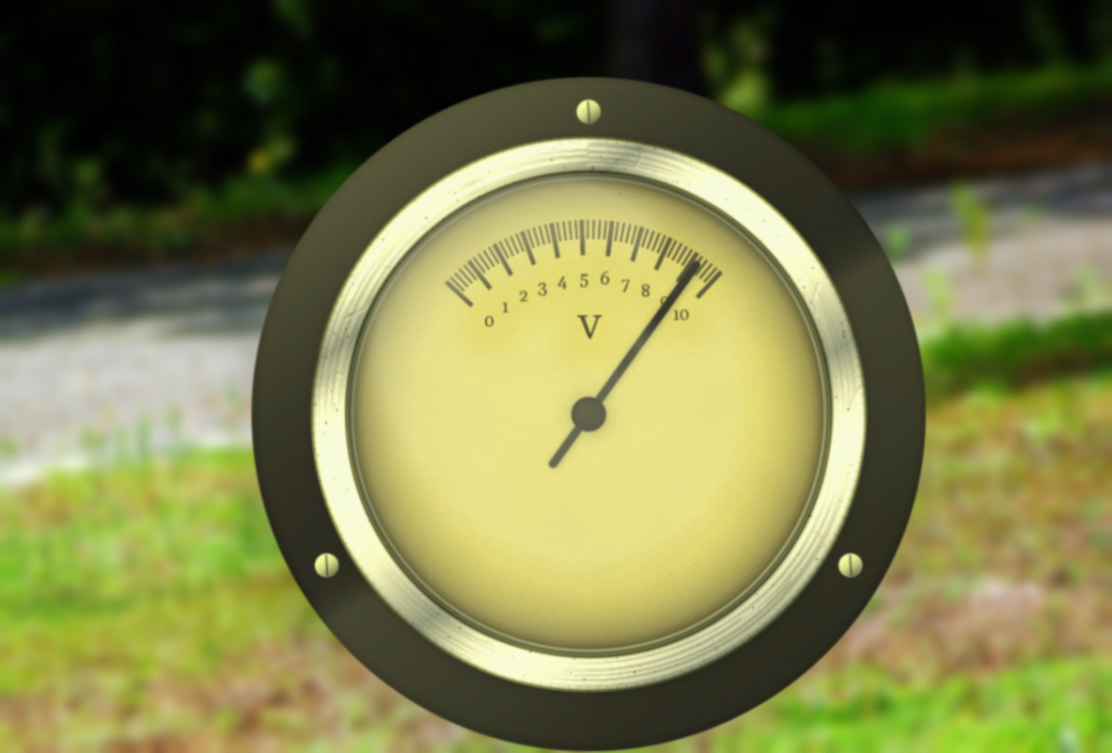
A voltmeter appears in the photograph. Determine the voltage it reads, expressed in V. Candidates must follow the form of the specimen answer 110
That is 9.2
